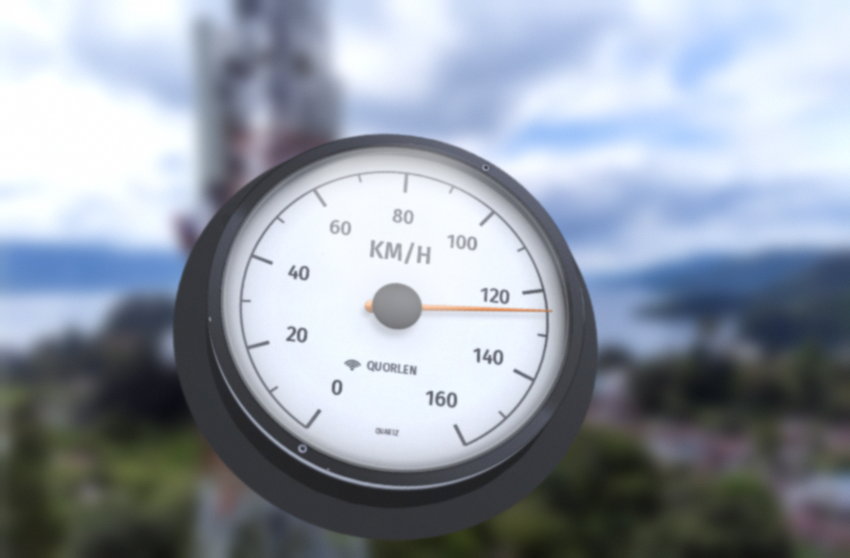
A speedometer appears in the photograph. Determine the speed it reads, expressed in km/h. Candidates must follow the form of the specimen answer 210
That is 125
